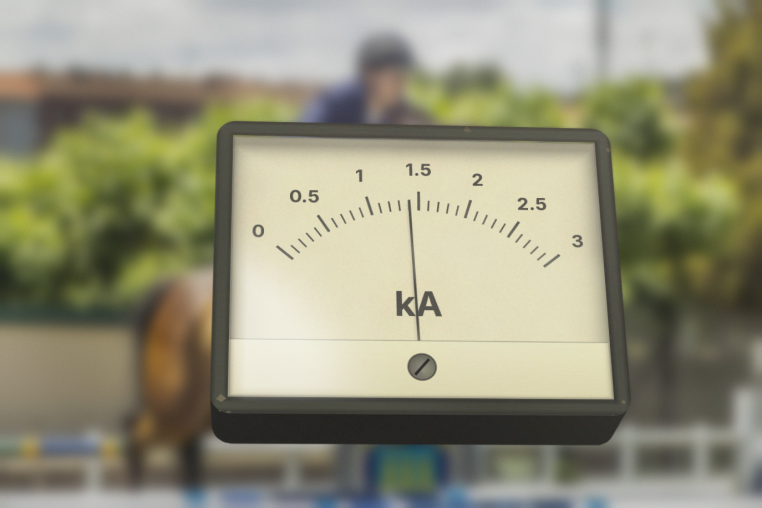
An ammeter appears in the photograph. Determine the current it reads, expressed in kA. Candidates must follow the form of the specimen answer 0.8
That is 1.4
